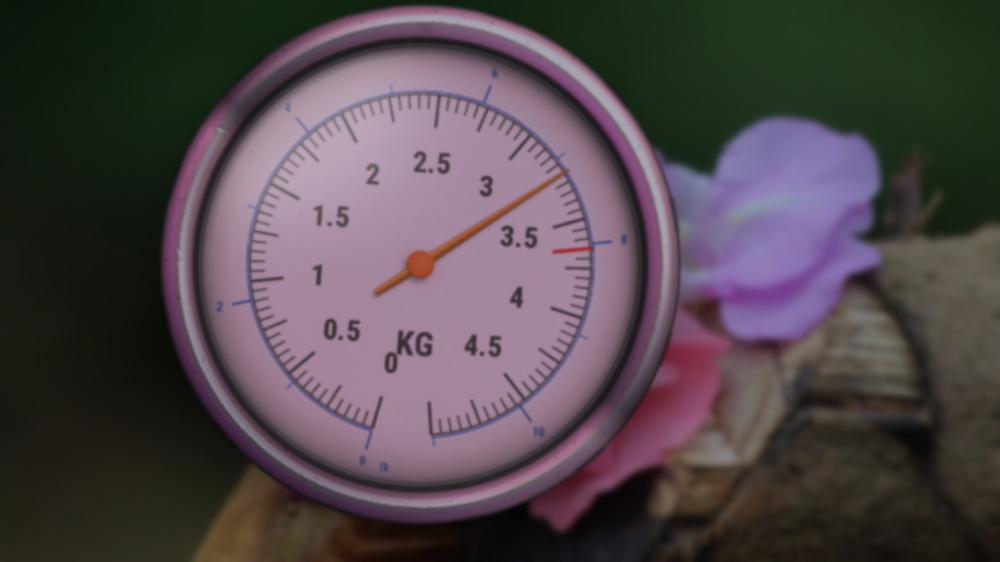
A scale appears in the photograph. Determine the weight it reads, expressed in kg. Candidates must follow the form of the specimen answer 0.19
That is 3.25
